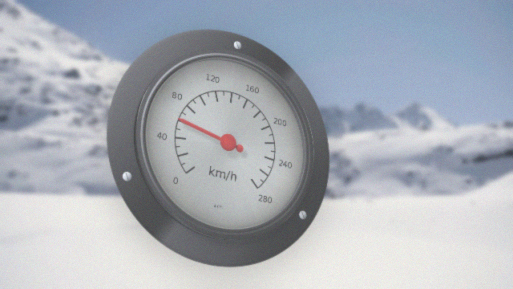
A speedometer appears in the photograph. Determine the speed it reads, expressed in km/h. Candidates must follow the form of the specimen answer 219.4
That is 60
